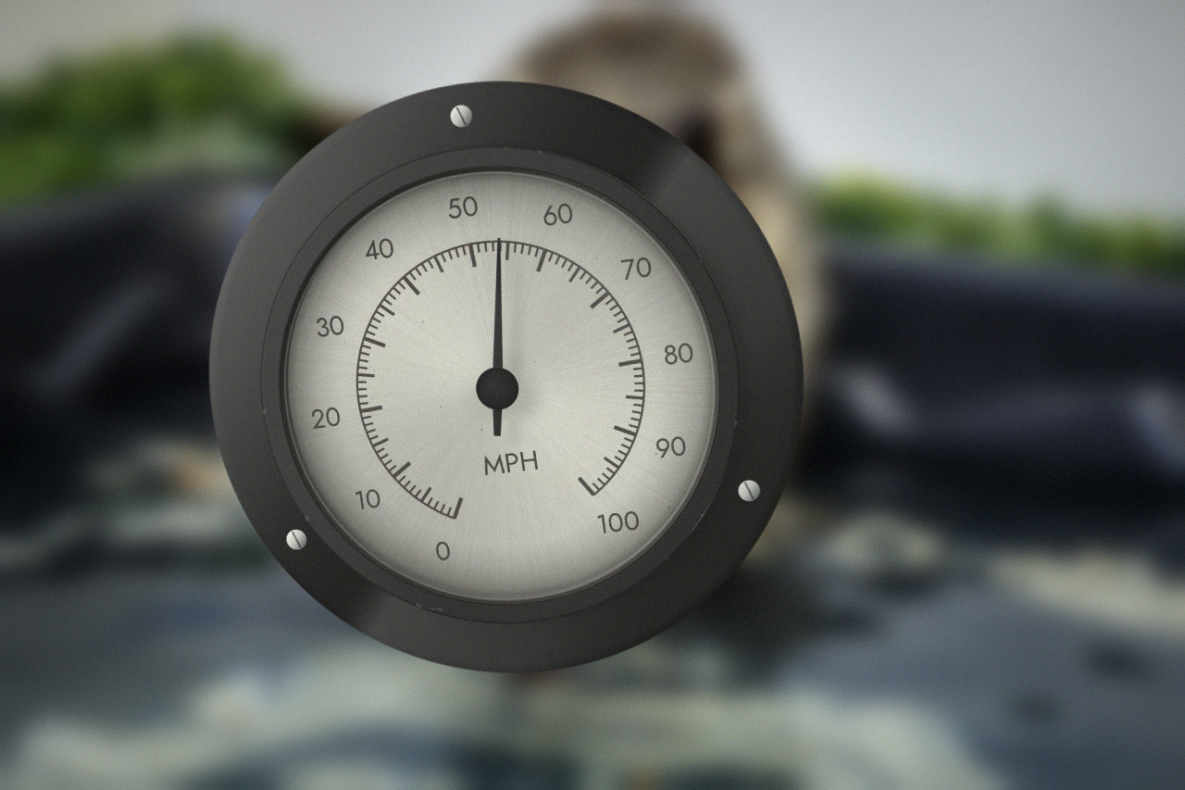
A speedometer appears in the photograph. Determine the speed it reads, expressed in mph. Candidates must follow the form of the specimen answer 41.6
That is 54
